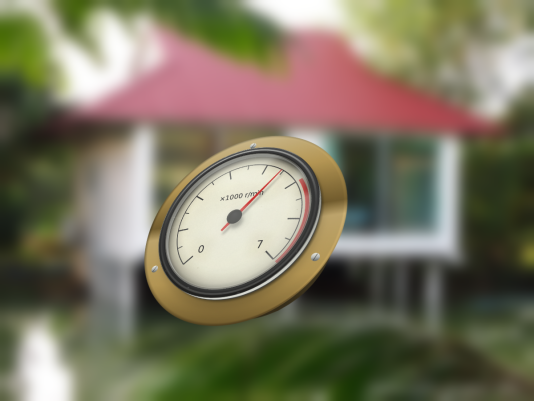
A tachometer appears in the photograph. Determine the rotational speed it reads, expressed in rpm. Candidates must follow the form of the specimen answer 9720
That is 4500
